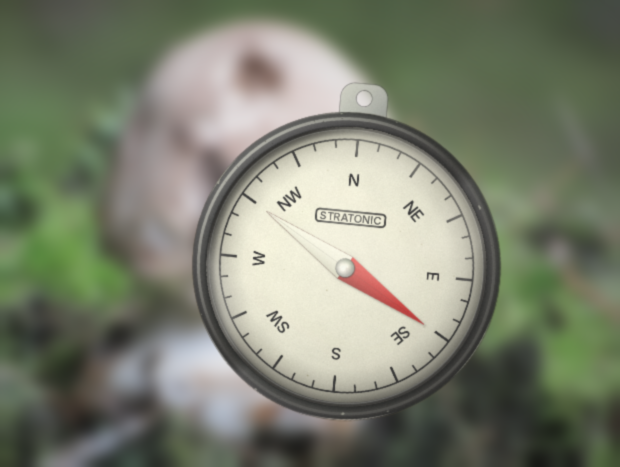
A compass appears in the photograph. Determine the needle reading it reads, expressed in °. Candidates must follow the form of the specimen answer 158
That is 120
